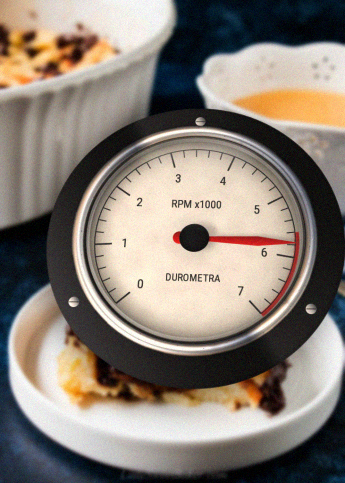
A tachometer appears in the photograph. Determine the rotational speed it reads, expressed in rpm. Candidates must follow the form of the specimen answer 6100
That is 5800
